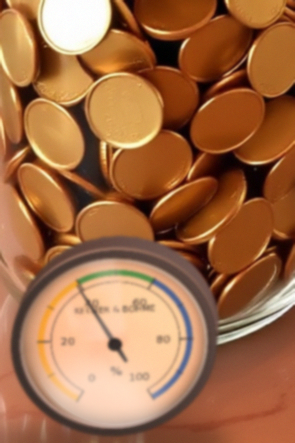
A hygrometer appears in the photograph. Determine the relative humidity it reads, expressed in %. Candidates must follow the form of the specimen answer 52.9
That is 40
